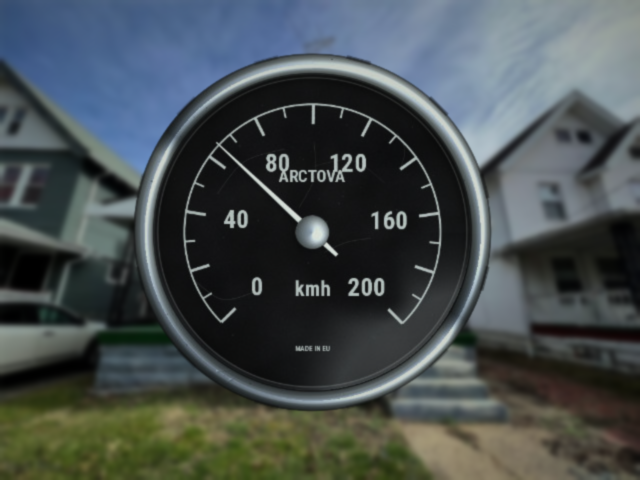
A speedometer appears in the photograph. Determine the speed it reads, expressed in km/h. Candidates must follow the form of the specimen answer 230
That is 65
